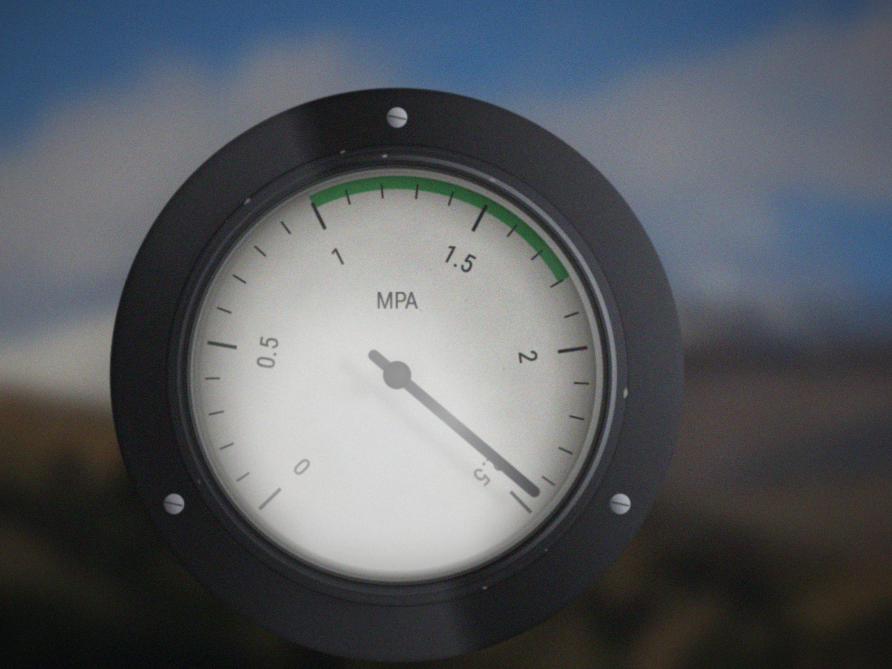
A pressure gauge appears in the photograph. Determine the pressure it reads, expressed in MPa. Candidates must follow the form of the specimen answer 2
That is 2.45
